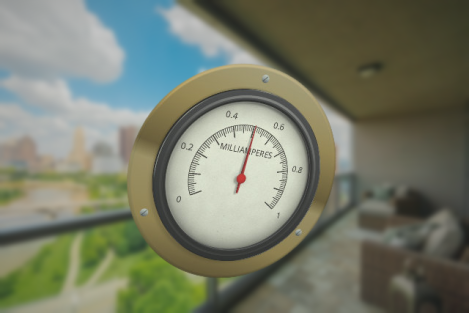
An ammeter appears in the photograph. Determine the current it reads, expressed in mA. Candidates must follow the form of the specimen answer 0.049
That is 0.5
